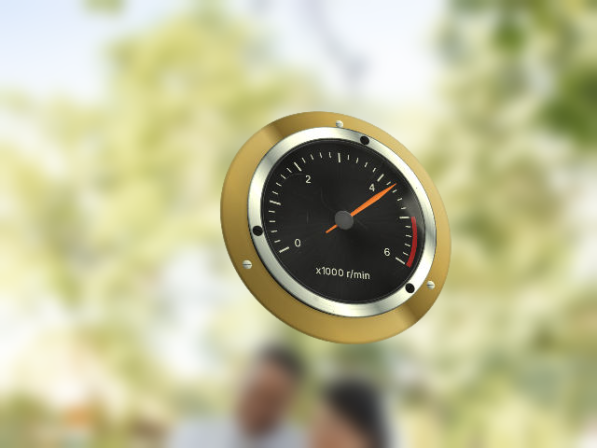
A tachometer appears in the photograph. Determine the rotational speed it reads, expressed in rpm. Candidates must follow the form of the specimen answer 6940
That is 4300
